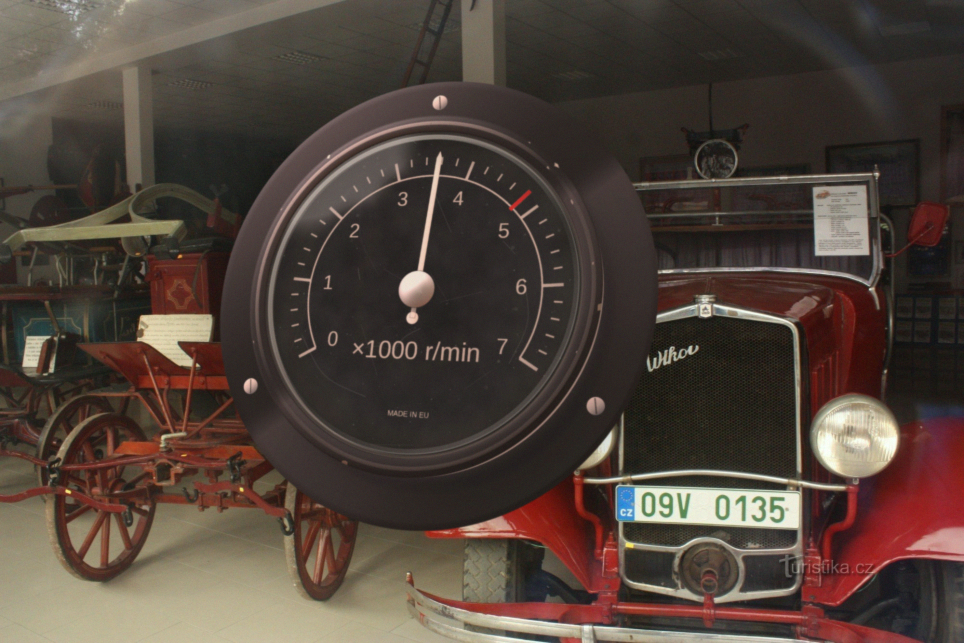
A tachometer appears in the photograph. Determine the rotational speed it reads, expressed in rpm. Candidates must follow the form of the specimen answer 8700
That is 3600
